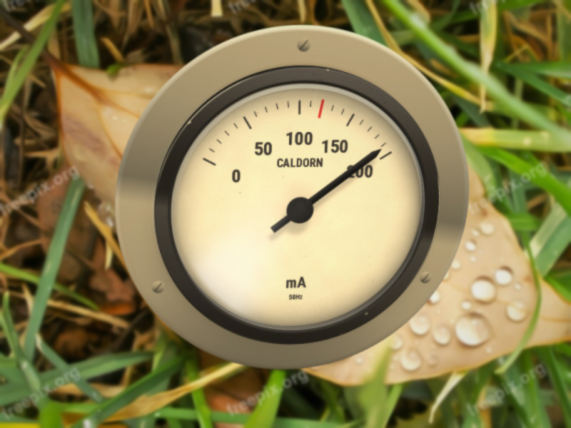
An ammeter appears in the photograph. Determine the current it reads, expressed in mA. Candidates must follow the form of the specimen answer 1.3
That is 190
